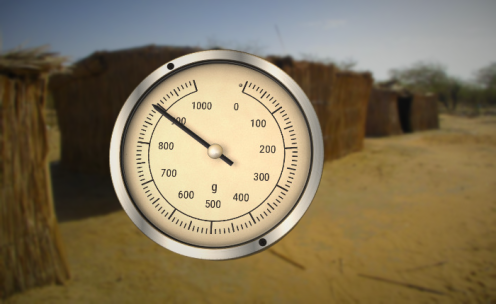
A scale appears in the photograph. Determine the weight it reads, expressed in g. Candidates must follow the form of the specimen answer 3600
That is 890
